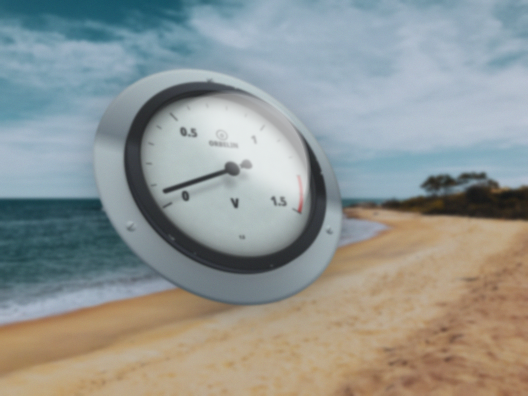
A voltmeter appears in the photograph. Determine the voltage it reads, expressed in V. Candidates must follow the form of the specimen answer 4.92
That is 0.05
